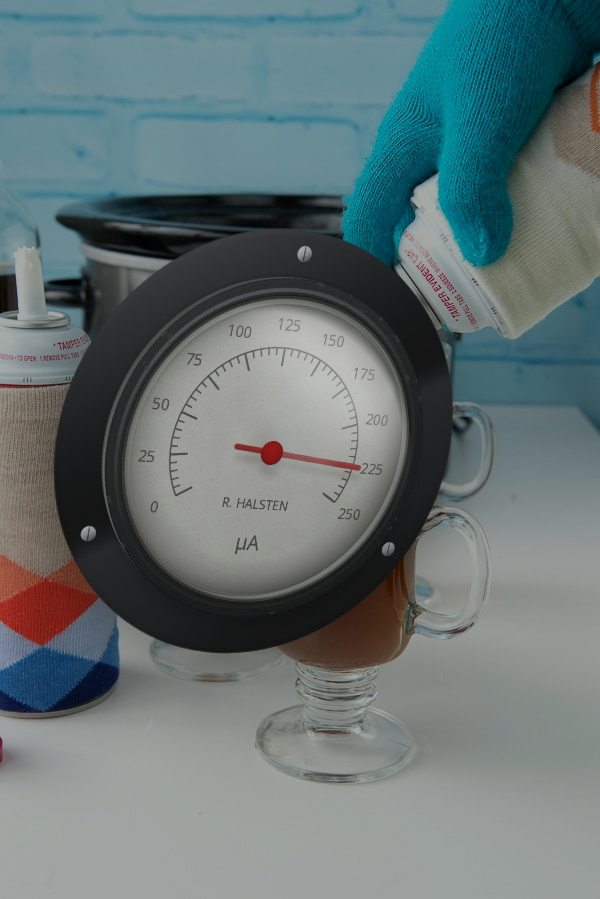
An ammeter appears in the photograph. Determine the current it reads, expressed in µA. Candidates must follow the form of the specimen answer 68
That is 225
